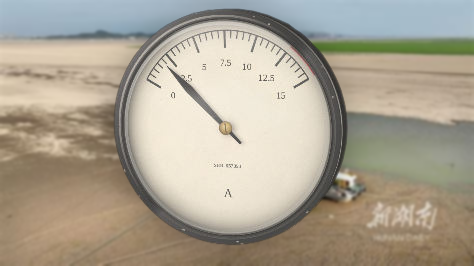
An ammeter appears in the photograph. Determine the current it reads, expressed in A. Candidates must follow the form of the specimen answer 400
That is 2
